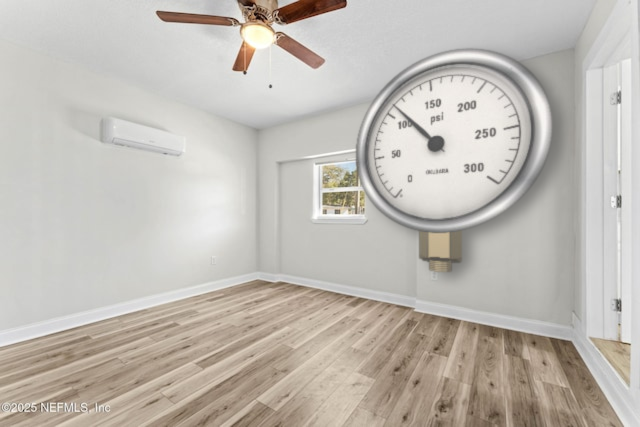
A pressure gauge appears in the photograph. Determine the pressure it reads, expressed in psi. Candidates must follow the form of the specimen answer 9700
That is 110
